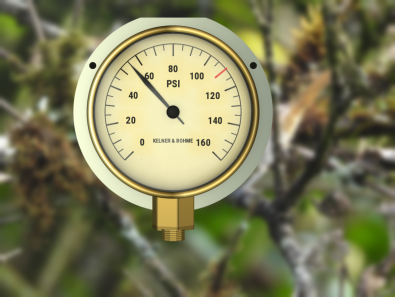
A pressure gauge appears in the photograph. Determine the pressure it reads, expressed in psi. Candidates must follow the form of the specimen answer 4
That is 55
